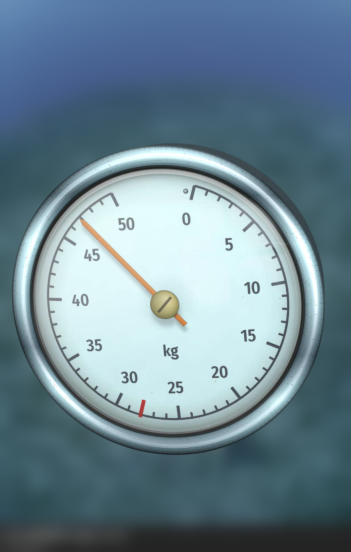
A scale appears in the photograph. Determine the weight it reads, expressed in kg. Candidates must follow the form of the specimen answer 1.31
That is 47
